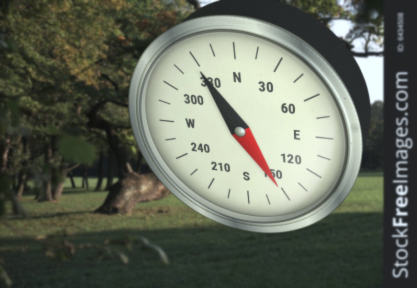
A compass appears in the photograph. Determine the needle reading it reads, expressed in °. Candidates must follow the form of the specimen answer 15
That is 150
